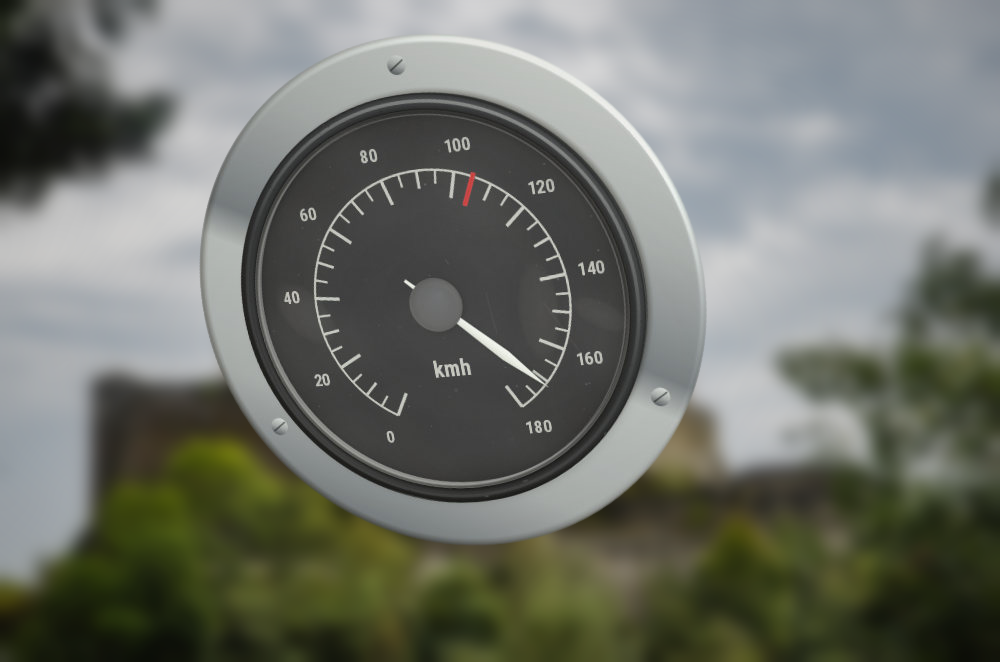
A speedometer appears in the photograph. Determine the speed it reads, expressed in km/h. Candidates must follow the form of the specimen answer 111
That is 170
